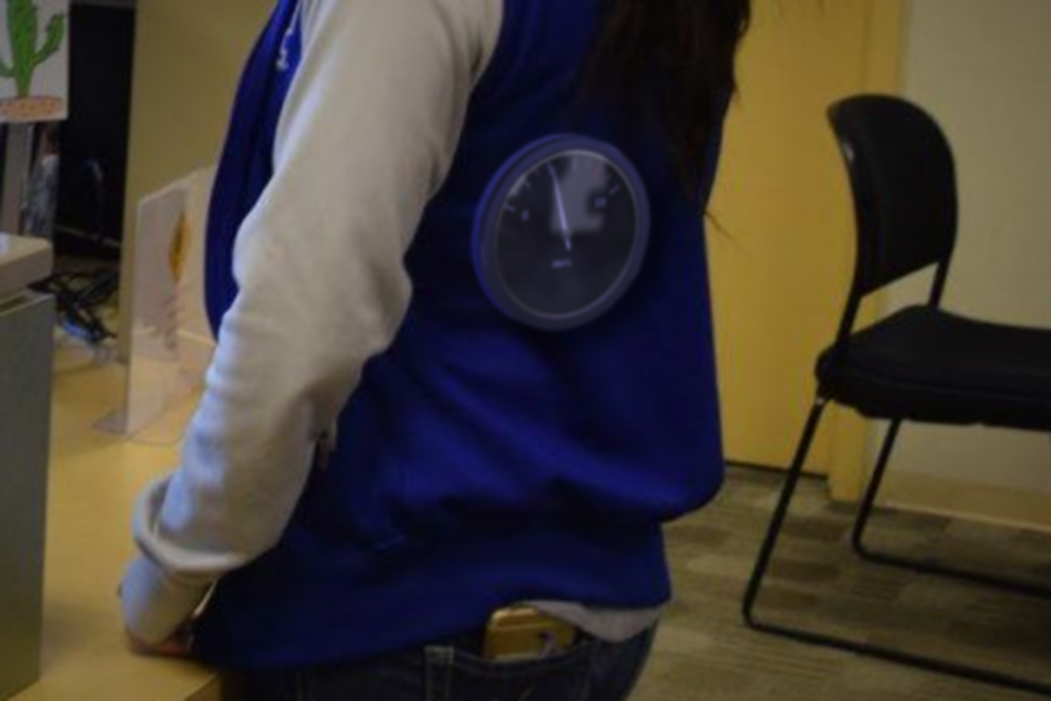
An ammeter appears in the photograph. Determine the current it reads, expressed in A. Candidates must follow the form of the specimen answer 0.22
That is 4
